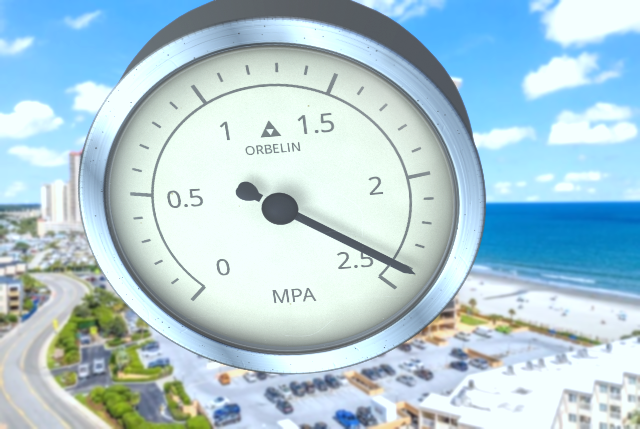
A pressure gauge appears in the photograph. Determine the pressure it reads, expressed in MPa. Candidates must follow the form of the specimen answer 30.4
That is 2.4
